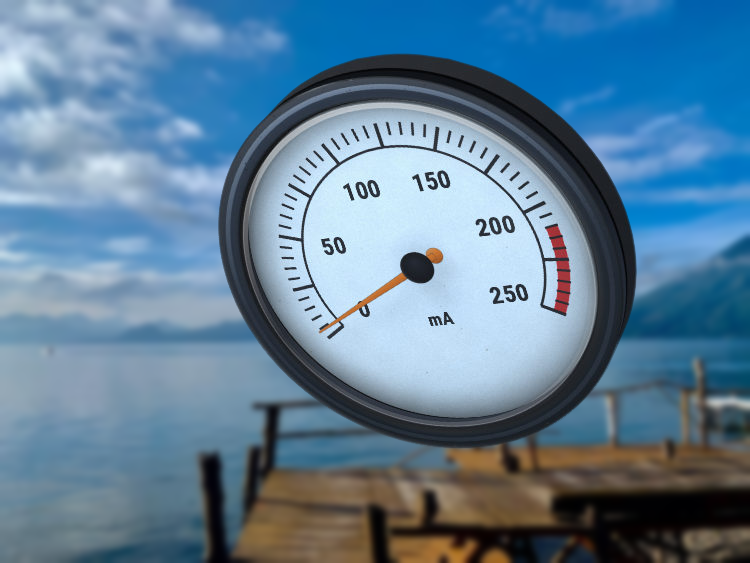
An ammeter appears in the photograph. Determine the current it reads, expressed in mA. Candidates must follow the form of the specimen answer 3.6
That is 5
